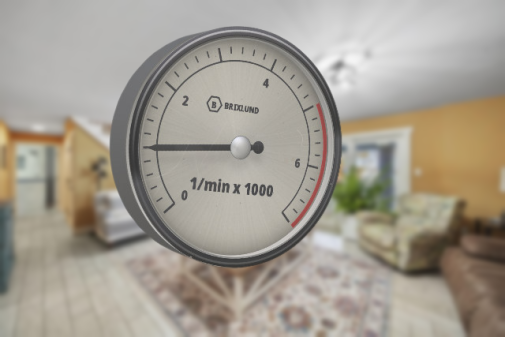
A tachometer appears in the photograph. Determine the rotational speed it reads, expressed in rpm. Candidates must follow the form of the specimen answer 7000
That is 1000
